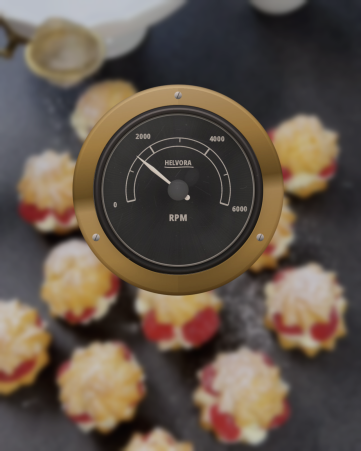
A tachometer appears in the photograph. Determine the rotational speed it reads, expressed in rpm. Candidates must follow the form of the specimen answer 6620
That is 1500
